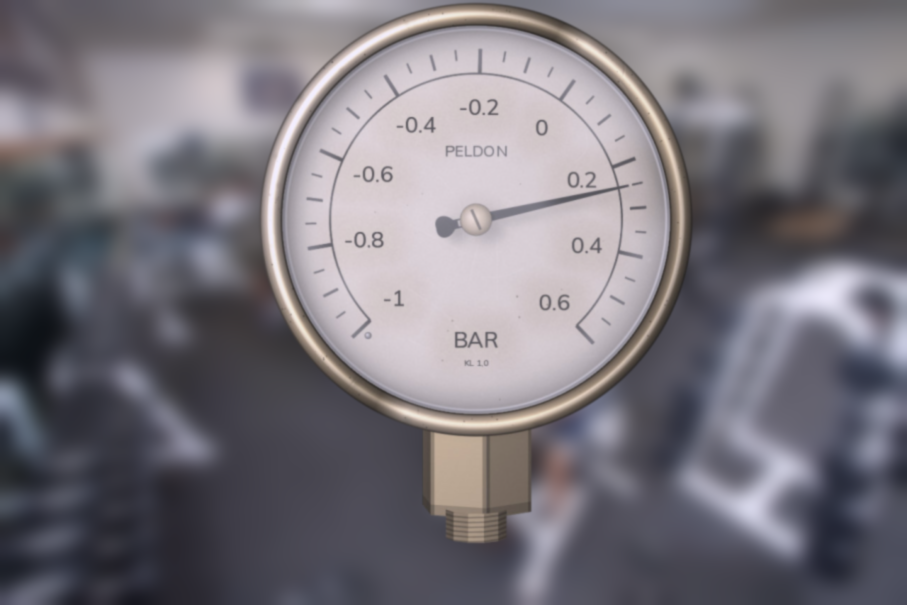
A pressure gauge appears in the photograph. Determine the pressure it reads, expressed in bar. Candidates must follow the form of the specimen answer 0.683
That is 0.25
